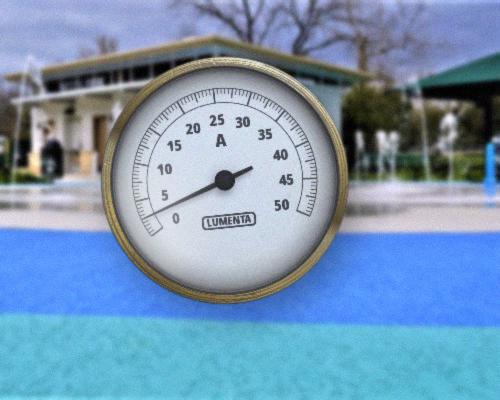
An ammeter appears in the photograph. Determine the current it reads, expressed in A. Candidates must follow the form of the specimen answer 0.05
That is 2.5
